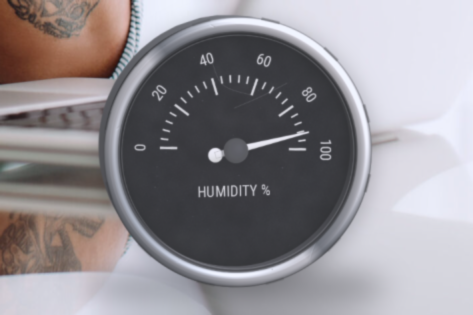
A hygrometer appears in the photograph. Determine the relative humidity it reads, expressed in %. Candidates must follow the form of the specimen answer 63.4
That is 92
